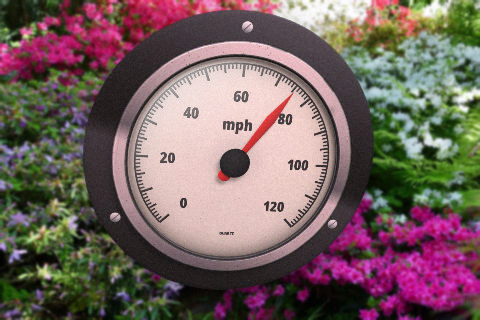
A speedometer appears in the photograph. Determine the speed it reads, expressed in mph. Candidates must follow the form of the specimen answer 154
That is 75
